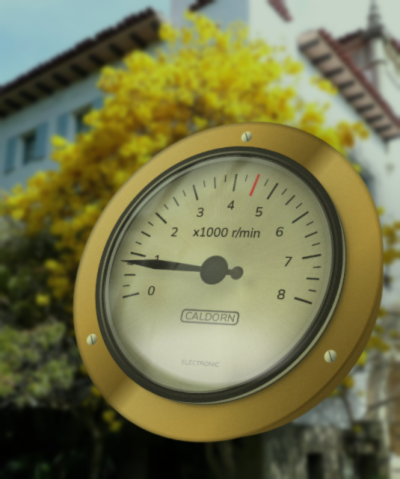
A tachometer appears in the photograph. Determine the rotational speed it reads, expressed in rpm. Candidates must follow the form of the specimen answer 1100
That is 750
